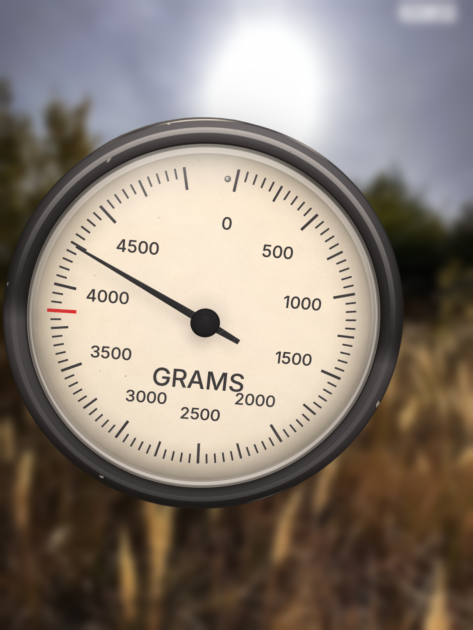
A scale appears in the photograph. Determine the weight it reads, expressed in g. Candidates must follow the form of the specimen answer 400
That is 4250
